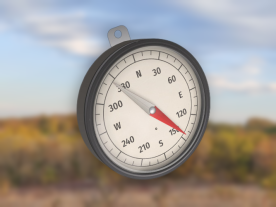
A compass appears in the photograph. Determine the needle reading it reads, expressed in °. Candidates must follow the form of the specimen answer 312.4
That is 145
